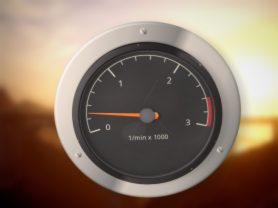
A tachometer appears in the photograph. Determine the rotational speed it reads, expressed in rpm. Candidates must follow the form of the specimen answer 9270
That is 300
